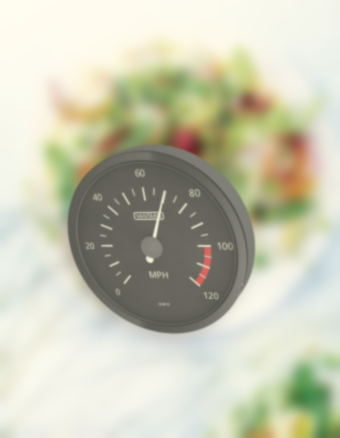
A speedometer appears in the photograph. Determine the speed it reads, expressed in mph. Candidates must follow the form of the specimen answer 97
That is 70
